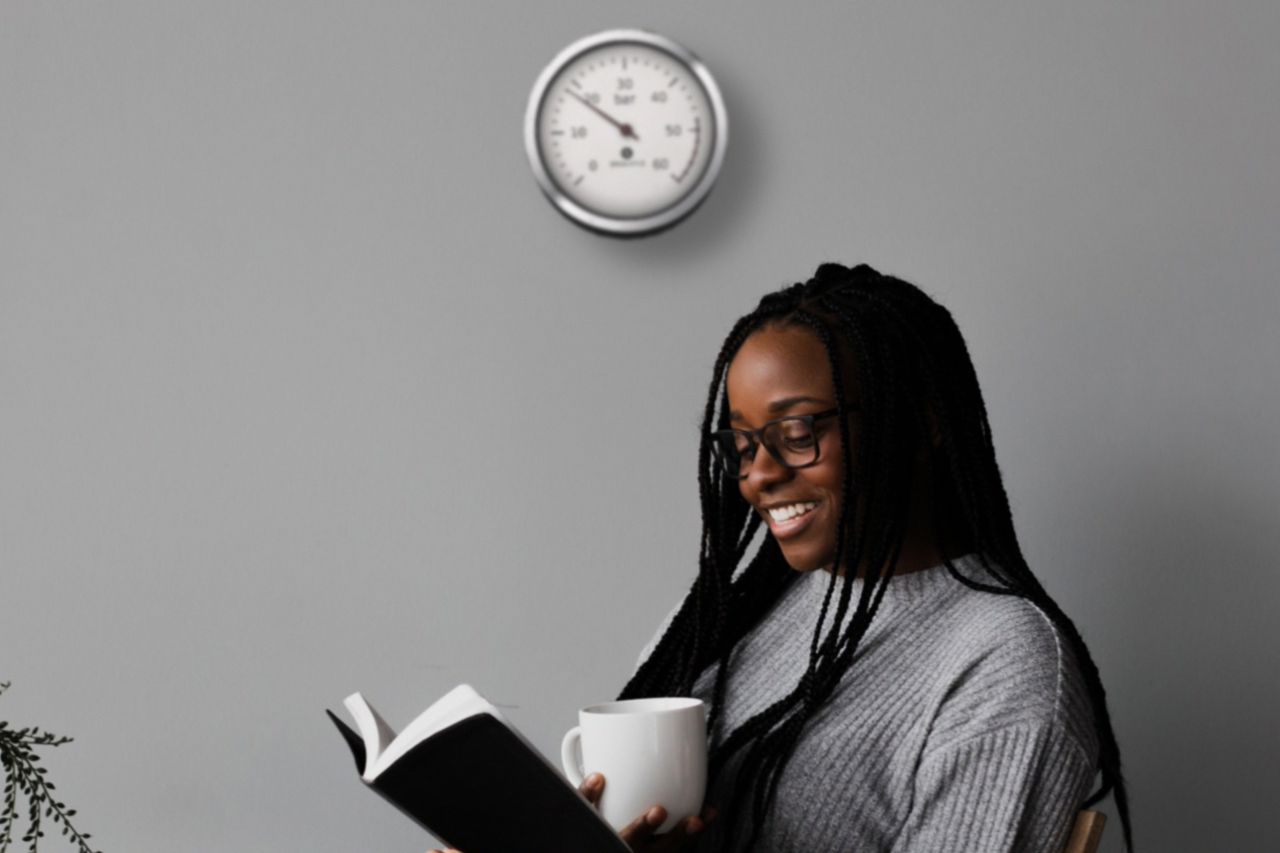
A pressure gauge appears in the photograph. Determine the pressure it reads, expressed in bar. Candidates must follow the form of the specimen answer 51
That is 18
